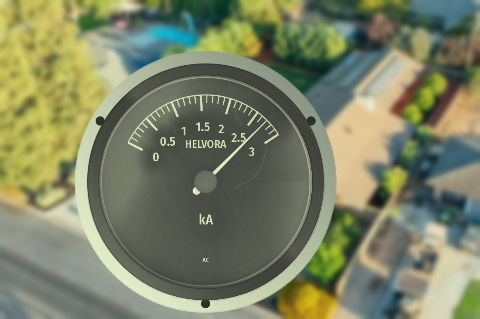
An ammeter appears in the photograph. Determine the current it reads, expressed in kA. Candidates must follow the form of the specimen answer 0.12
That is 2.7
